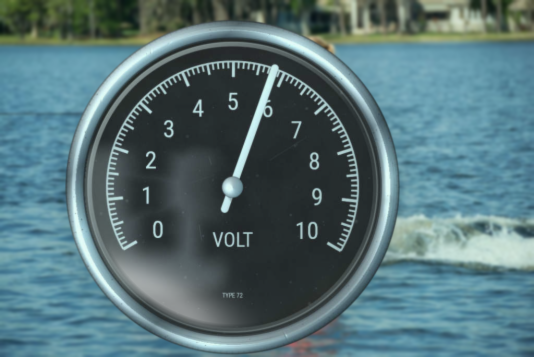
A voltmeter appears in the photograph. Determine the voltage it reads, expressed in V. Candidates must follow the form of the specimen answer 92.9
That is 5.8
